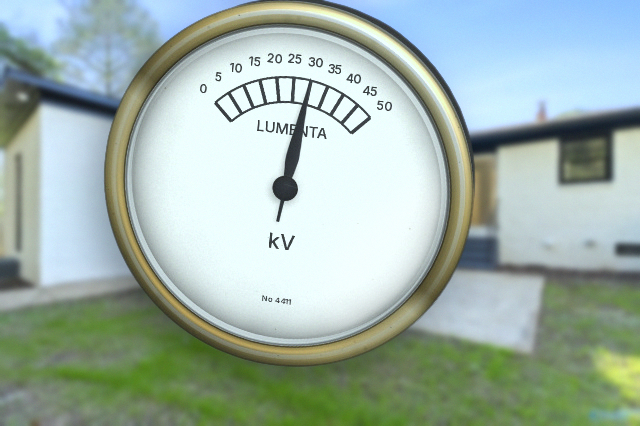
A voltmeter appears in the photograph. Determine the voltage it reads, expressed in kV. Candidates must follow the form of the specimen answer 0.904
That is 30
